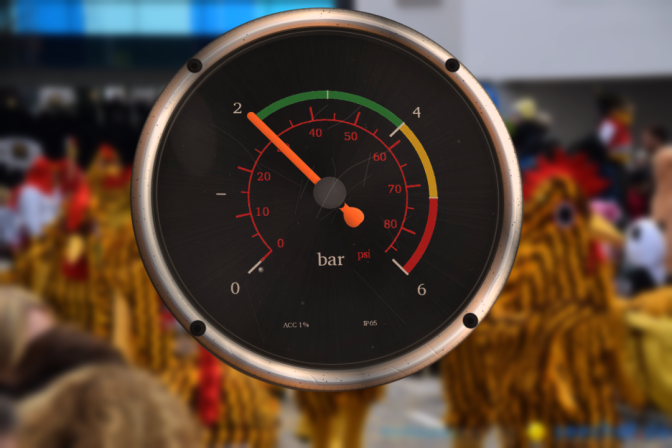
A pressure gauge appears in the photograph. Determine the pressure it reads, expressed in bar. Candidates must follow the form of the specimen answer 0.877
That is 2
